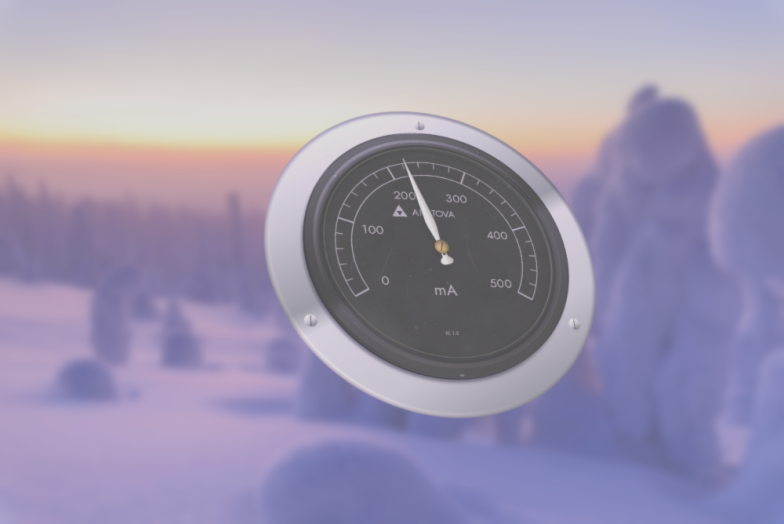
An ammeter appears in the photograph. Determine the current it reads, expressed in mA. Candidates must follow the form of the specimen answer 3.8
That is 220
